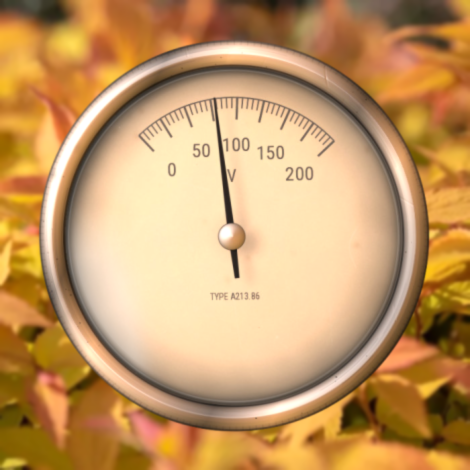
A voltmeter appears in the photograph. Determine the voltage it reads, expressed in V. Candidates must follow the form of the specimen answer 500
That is 80
